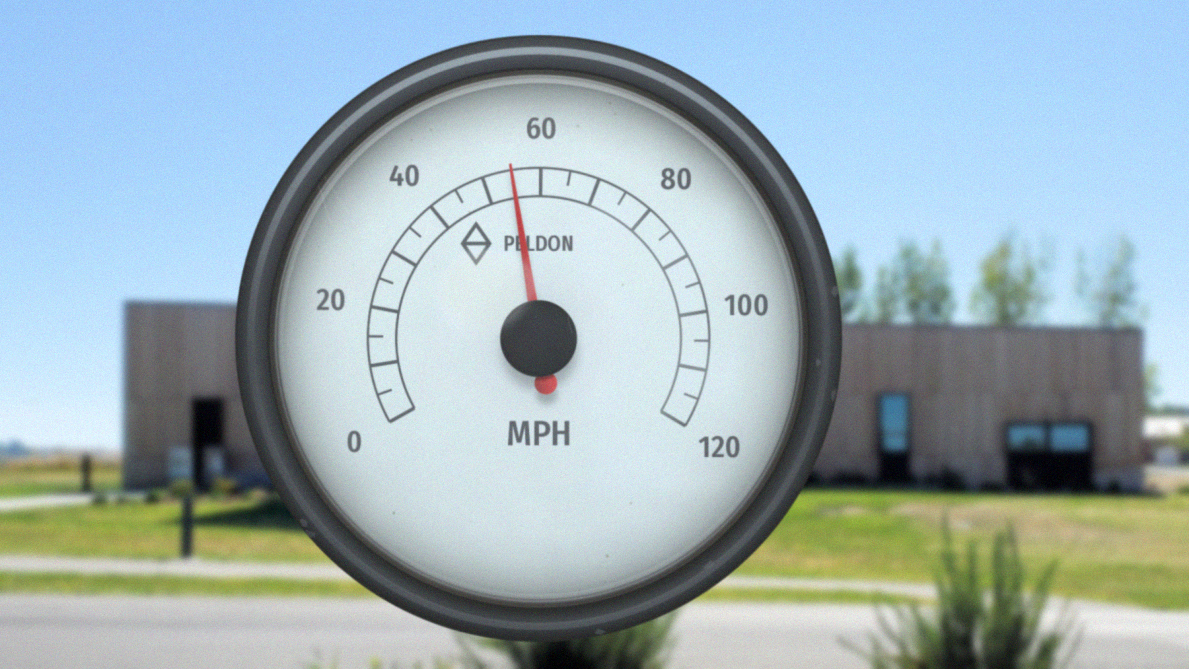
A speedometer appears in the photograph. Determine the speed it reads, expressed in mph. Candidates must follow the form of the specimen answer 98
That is 55
